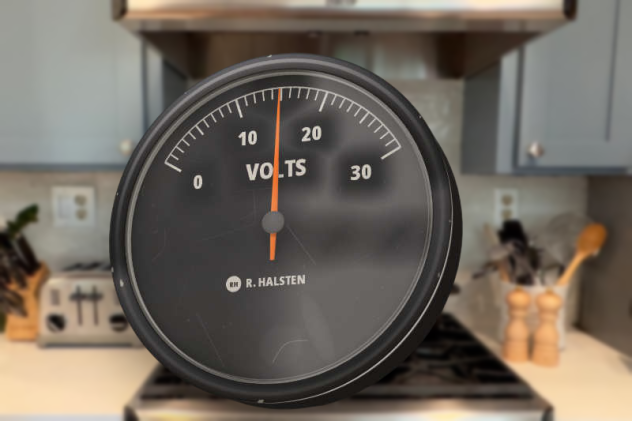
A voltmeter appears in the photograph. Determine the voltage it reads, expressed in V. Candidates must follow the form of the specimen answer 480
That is 15
